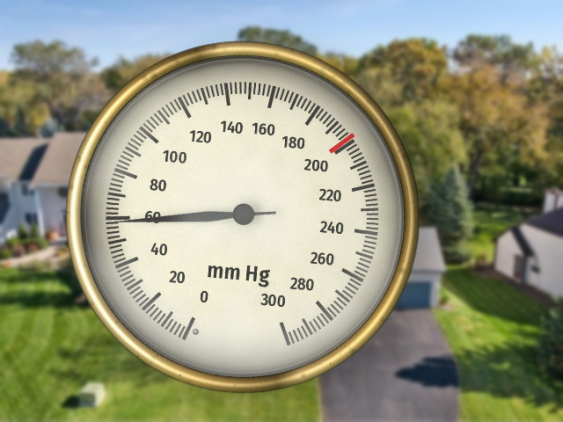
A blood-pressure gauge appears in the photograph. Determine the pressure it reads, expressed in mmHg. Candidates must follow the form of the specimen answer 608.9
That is 58
